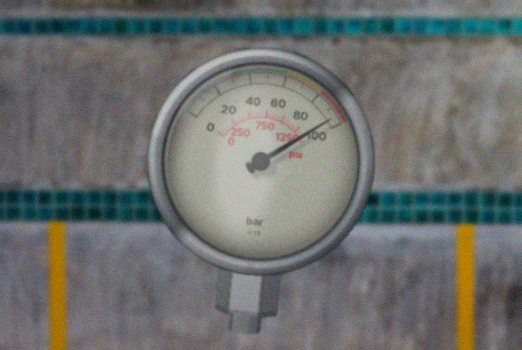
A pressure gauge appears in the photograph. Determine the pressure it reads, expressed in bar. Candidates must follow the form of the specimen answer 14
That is 95
